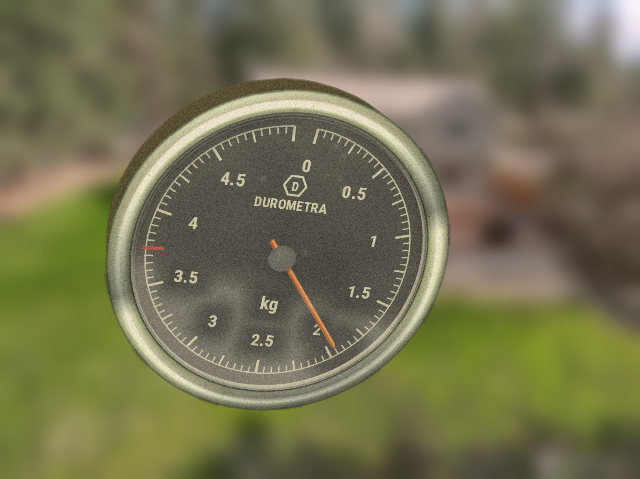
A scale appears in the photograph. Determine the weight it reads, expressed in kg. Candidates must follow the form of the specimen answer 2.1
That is 1.95
